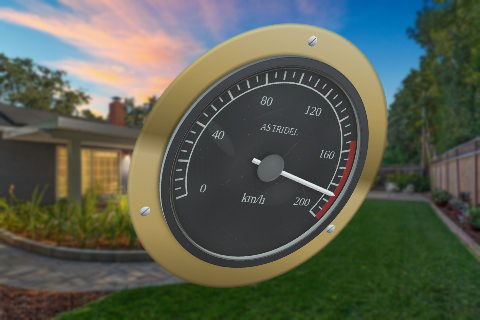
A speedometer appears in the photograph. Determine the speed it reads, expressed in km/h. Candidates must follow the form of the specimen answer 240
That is 185
